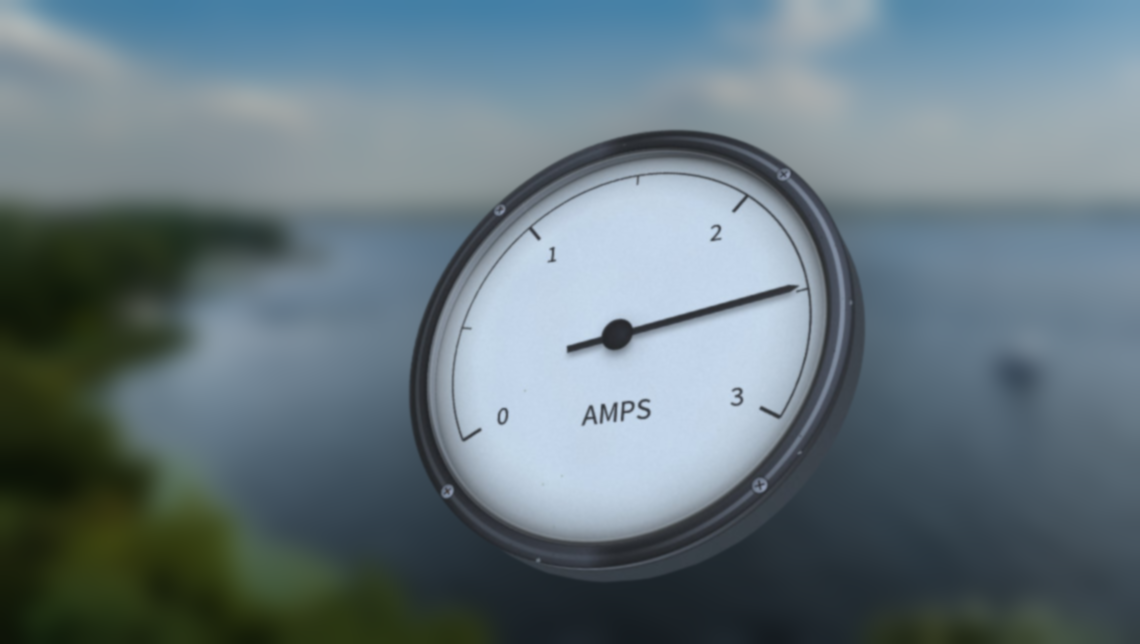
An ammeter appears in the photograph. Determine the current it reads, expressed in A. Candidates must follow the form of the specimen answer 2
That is 2.5
